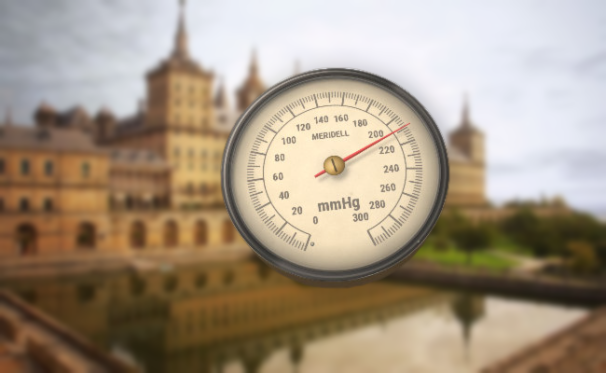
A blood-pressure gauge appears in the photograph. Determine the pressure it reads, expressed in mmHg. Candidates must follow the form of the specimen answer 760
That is 210
